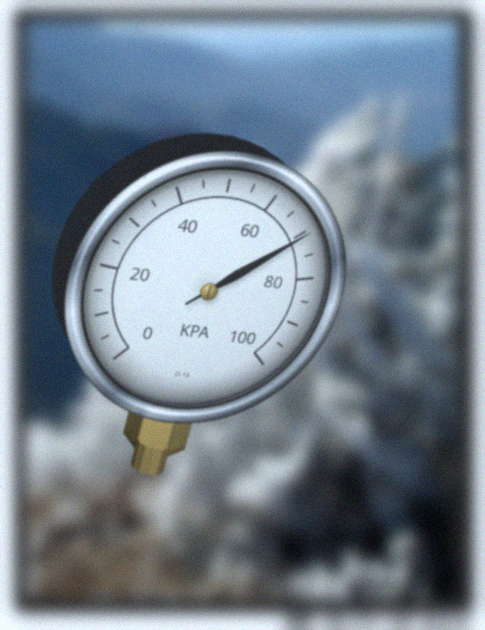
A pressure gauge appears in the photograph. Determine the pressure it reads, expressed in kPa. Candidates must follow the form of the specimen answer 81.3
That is 70
